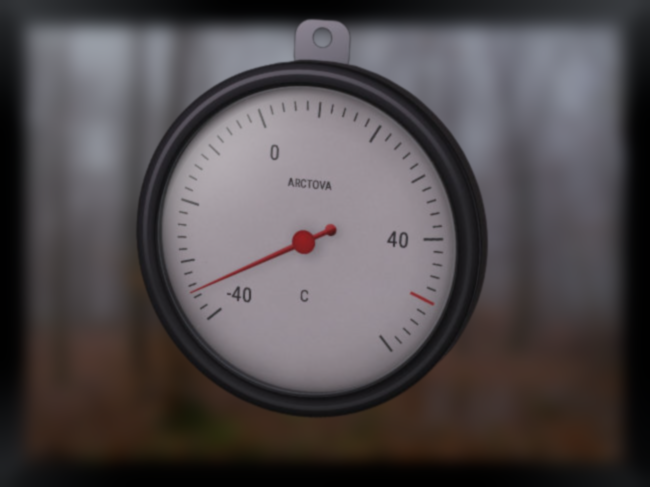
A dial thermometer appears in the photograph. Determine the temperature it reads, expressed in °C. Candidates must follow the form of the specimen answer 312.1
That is -35
